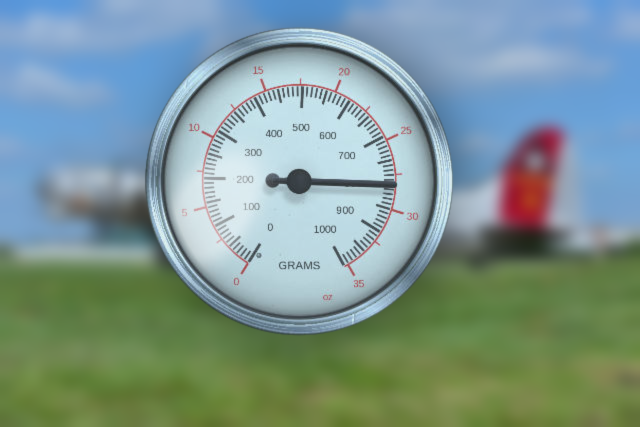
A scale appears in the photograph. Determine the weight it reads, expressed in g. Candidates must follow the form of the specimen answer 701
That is 800
